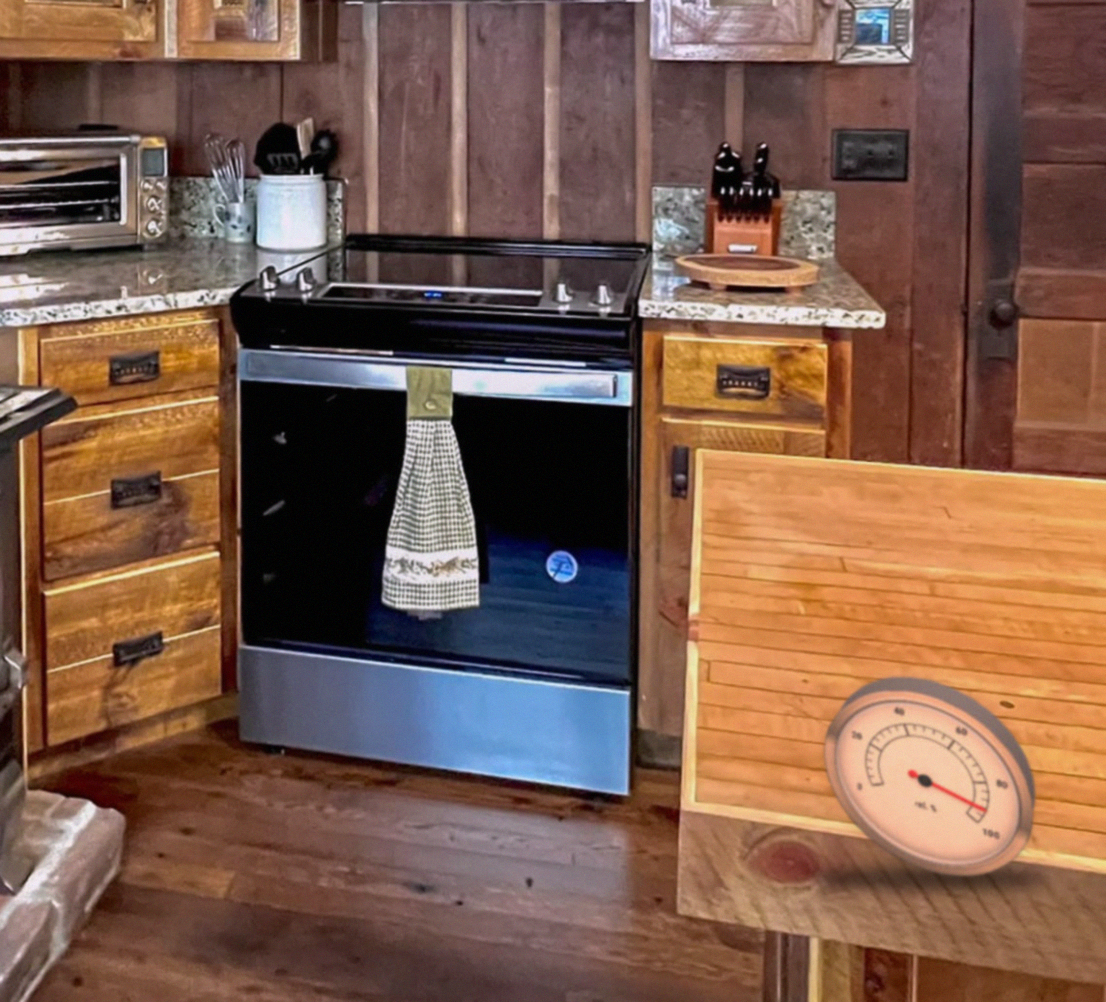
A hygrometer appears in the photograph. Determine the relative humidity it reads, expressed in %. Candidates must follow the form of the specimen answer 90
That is 92
